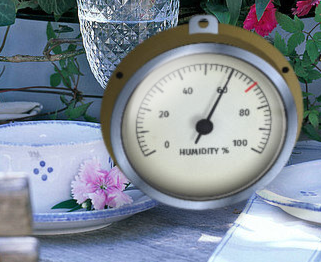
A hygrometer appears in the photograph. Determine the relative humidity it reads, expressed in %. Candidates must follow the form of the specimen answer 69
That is 60
